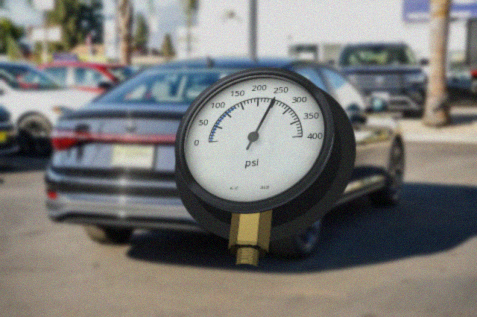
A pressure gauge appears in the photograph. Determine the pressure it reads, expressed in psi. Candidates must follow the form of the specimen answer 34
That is 250
